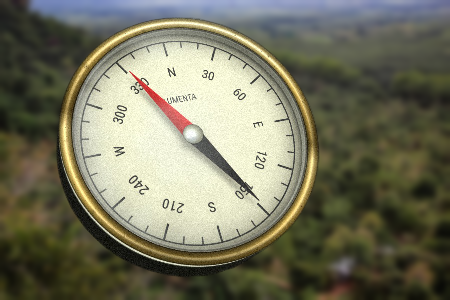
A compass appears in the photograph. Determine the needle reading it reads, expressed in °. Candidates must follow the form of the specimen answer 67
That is 330
